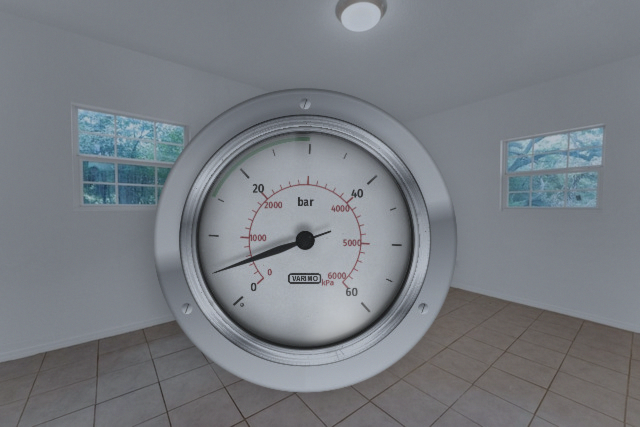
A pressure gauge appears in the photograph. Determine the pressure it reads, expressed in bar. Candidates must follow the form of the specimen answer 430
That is 5
